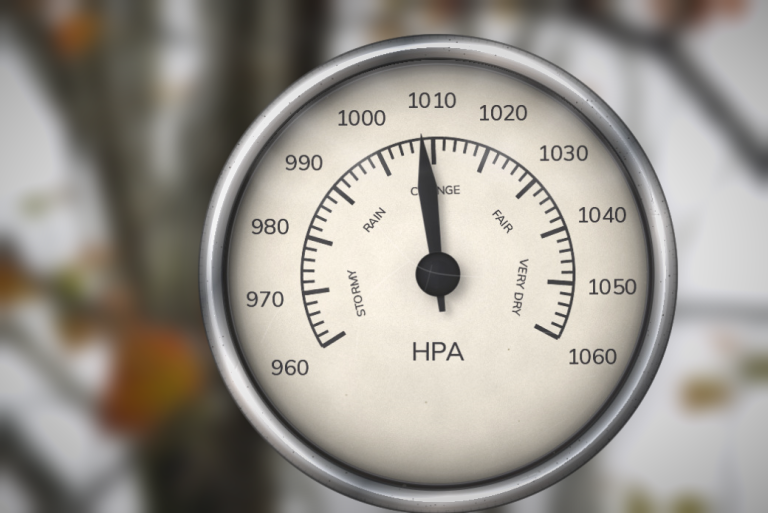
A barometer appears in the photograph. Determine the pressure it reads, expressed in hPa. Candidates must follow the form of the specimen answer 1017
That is 1008
